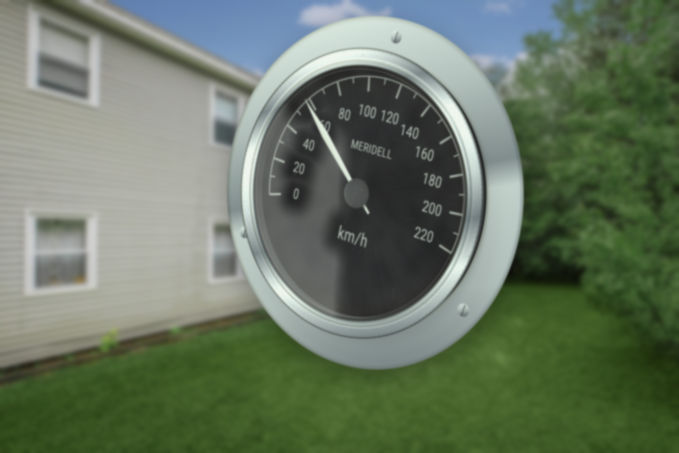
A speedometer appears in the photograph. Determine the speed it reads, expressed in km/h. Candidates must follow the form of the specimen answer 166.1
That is 60
